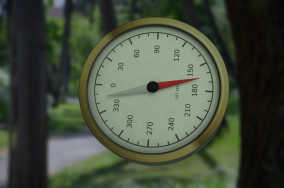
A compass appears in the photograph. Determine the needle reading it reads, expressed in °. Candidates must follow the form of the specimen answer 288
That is 165
